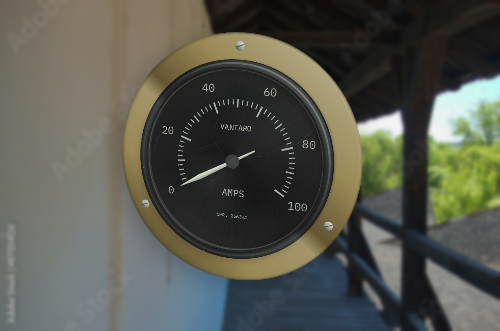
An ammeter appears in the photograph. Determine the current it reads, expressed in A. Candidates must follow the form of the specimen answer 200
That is 0
